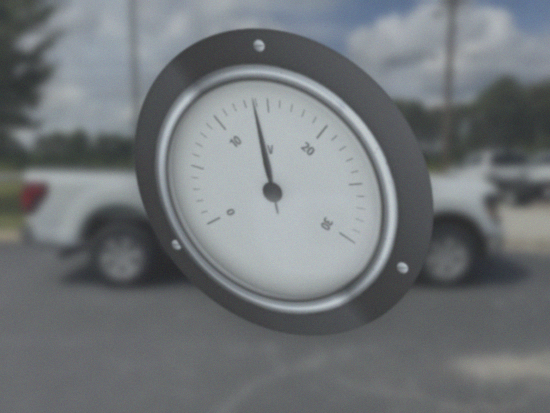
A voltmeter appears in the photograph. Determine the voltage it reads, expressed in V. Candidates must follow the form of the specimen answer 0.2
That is 14
